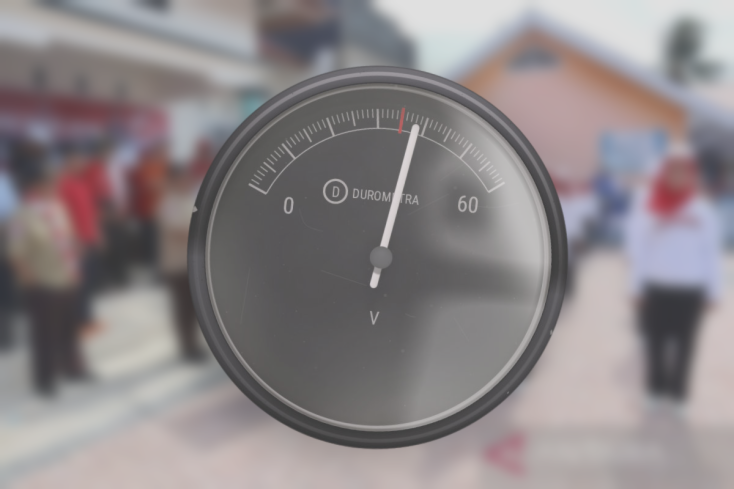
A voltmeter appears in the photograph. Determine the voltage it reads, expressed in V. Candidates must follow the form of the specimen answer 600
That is 38
